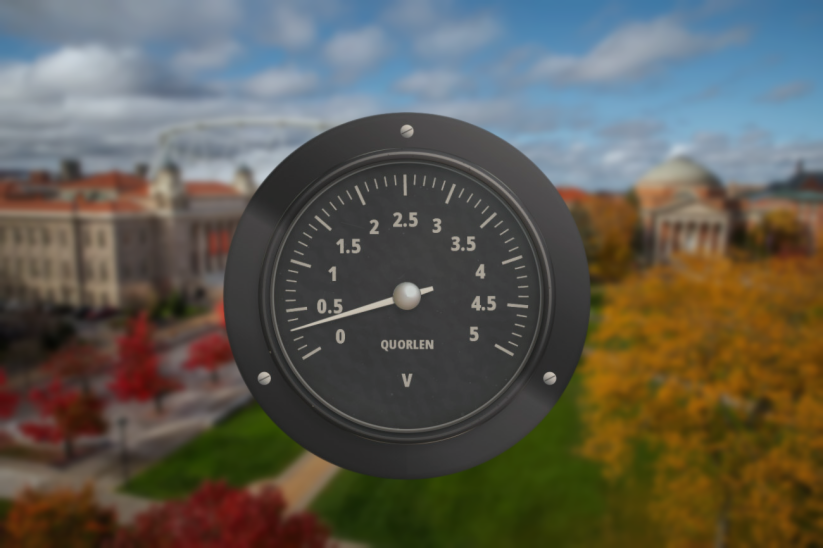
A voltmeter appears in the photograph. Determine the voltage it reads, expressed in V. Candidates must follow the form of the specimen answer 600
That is 0.3
